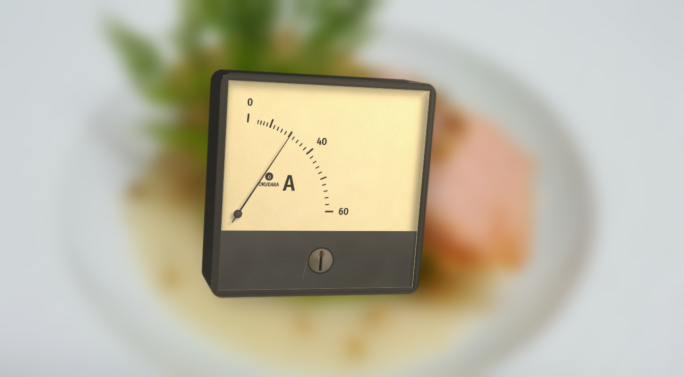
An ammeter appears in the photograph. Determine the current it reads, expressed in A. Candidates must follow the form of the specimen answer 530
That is 30
